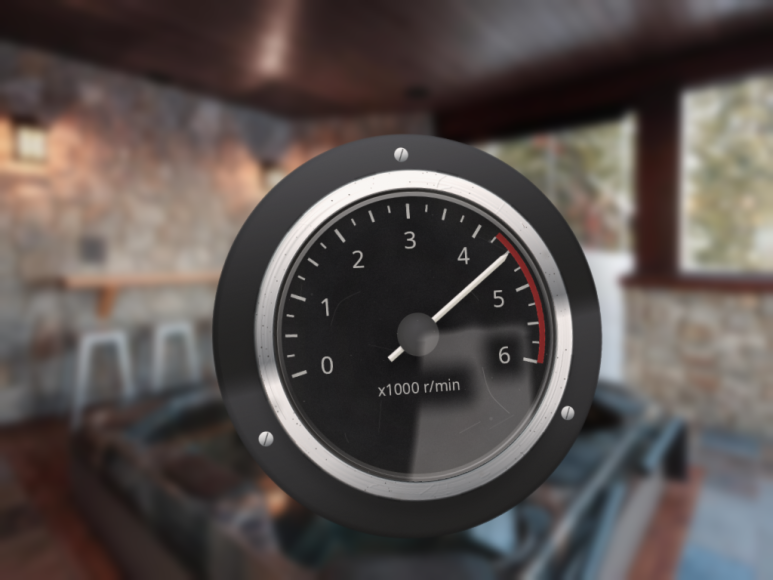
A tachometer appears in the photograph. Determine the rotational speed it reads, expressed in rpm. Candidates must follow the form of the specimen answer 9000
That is 4500
